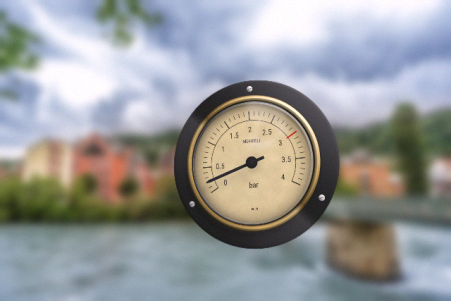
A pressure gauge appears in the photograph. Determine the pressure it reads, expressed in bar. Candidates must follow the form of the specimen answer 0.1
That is 0.2
